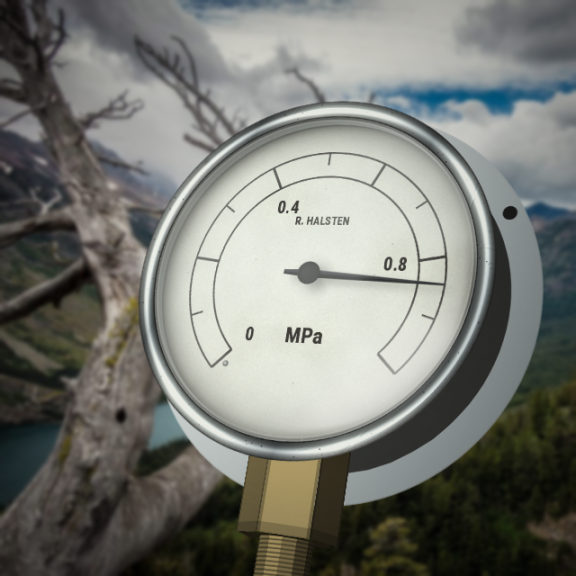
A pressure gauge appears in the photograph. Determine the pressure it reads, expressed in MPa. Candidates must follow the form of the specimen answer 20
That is 0.85
